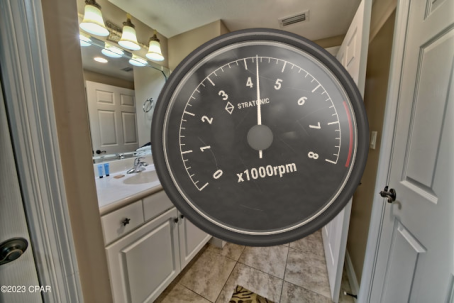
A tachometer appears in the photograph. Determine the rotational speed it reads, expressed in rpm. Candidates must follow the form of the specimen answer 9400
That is 4300
